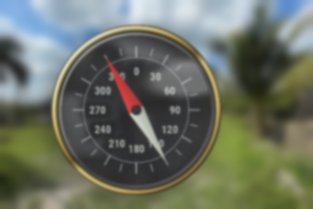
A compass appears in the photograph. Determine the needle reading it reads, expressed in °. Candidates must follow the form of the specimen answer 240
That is 330
